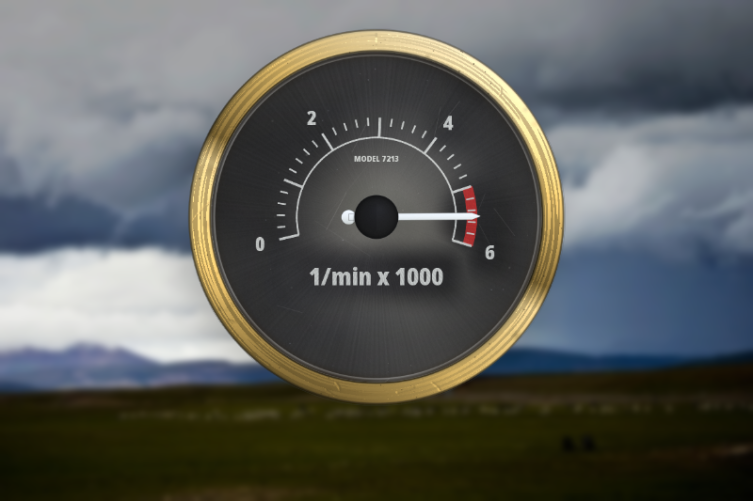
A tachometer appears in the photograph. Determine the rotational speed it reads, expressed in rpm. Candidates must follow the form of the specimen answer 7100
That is 5500
